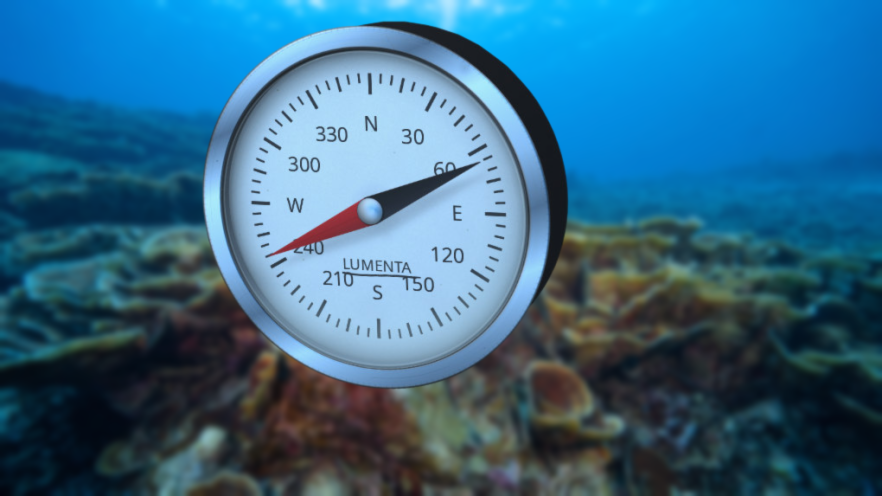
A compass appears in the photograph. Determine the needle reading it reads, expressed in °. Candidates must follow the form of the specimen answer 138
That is 245
